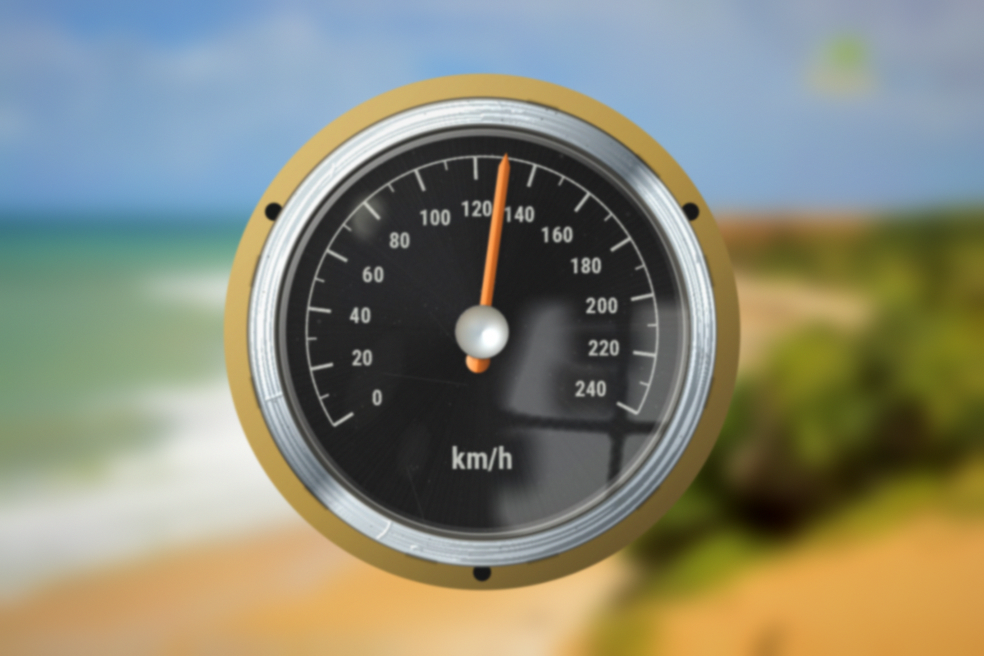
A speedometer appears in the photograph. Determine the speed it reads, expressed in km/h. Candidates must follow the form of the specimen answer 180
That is 130
